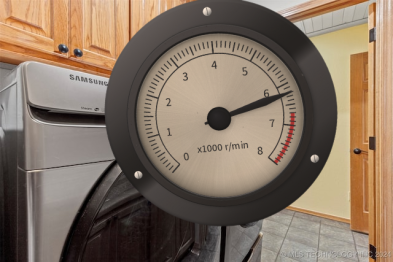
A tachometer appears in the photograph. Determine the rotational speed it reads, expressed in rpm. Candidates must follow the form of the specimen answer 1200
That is 6200
